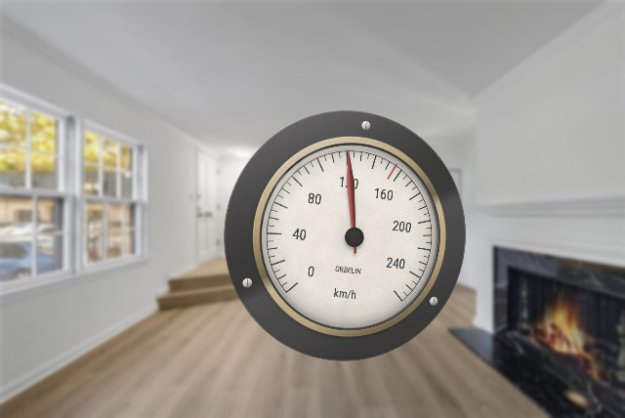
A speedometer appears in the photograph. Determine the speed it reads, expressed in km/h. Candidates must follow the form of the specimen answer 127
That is 120
